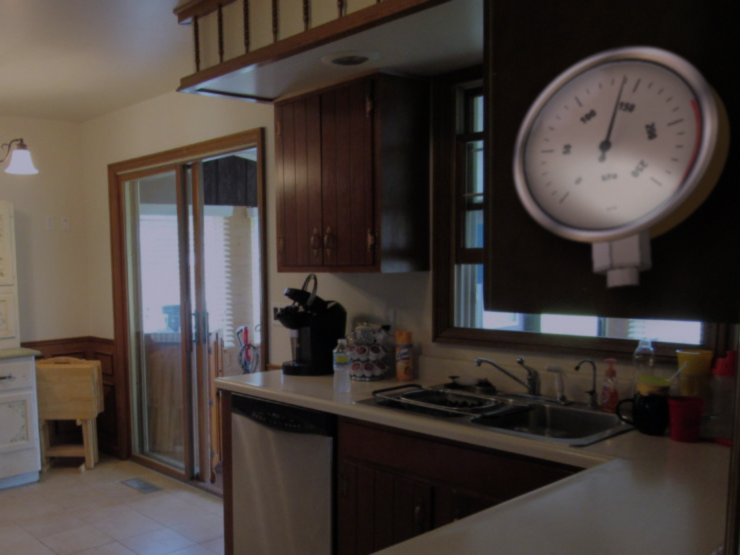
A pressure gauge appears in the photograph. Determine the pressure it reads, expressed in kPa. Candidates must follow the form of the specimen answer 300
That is 140
